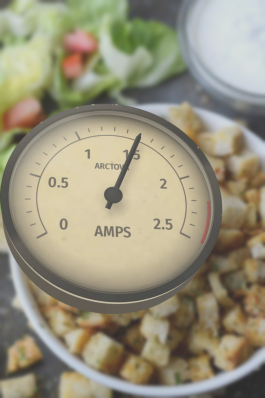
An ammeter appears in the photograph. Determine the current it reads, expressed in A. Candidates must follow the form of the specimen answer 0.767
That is 1.5
